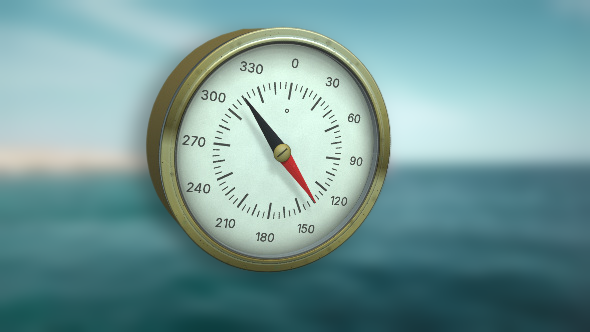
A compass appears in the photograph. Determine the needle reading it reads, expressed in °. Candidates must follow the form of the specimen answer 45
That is 135
